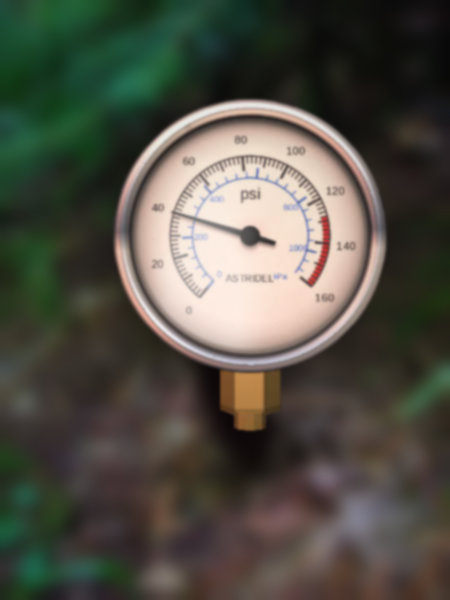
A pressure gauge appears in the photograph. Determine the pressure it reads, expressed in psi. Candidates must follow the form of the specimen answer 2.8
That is 40
